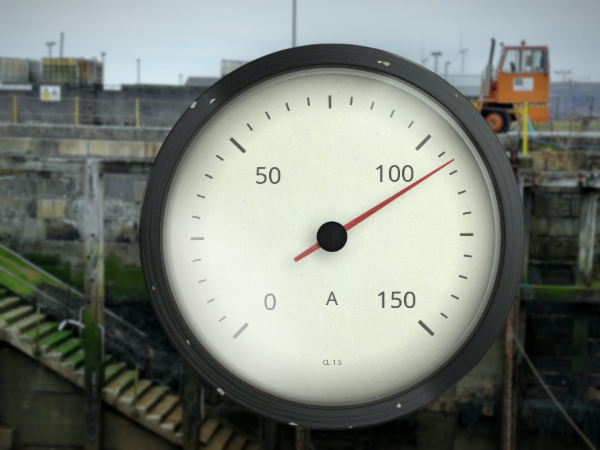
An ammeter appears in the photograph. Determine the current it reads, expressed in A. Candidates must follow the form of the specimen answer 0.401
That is 107.5
